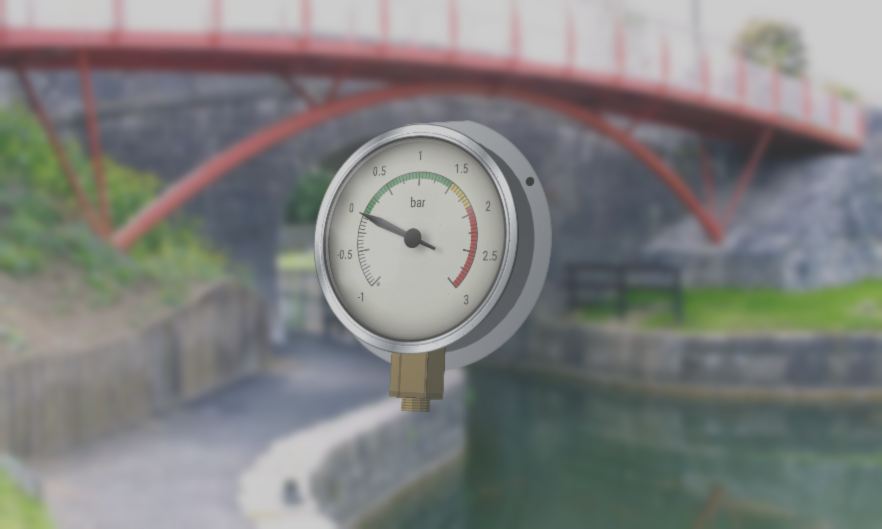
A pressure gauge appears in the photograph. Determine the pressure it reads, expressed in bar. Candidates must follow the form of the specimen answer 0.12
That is 0
